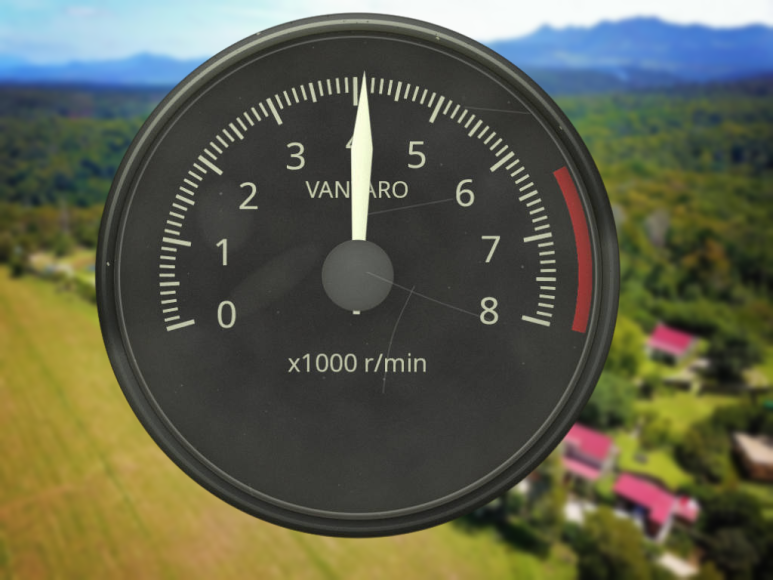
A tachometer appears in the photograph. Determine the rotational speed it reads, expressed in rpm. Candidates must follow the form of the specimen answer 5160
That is 4100
